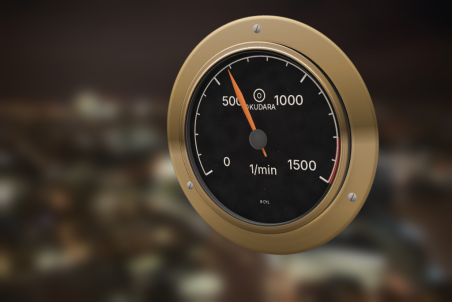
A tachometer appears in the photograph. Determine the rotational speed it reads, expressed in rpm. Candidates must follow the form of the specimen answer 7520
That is 600
